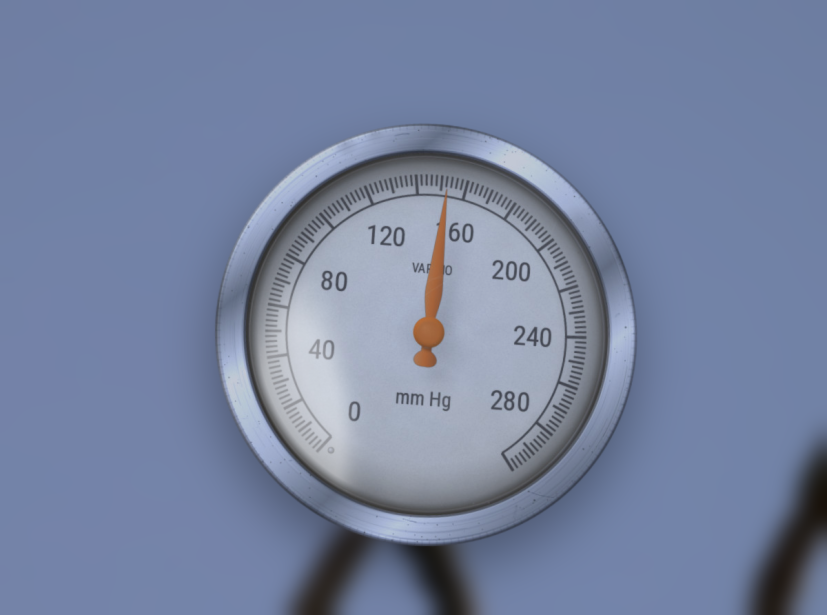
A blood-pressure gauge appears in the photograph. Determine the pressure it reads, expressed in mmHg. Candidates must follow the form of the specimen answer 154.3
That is 152
